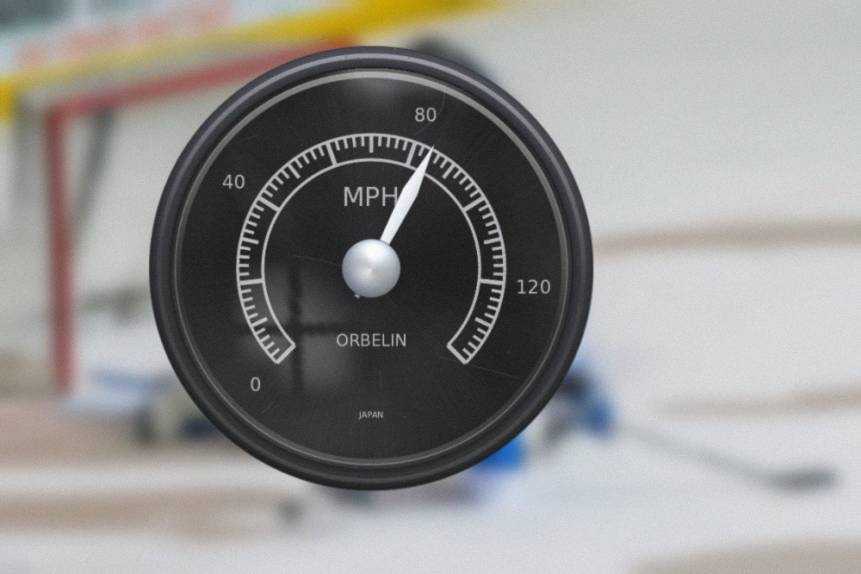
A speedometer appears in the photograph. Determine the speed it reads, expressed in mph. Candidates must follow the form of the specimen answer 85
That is 84
